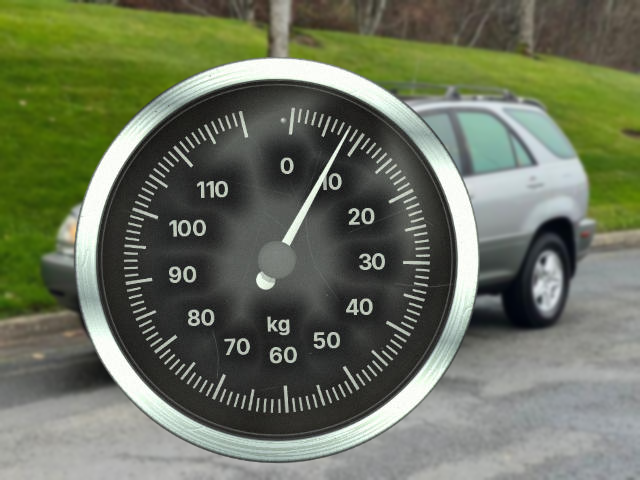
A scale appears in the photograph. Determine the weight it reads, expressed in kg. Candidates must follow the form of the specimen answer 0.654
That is 8
